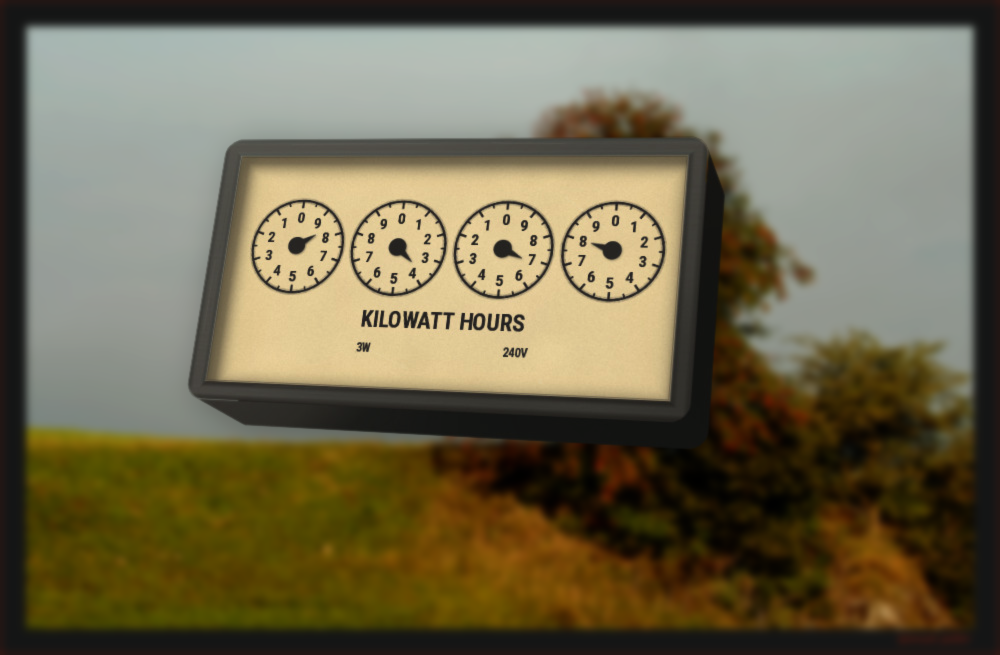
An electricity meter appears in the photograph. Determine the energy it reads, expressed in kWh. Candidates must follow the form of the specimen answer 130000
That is 8368
